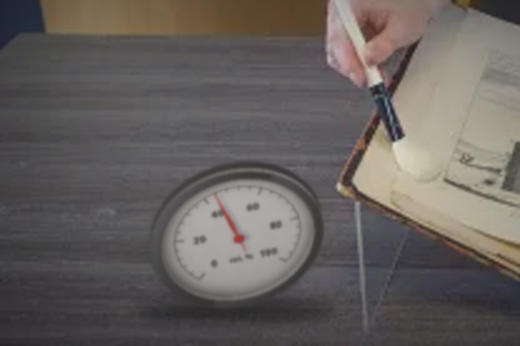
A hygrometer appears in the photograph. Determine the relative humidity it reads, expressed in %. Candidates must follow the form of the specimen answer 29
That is 44
